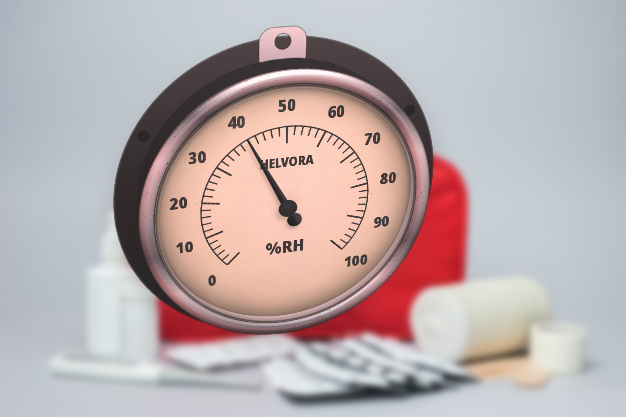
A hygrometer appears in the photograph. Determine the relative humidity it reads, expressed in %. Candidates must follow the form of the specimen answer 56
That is 40
